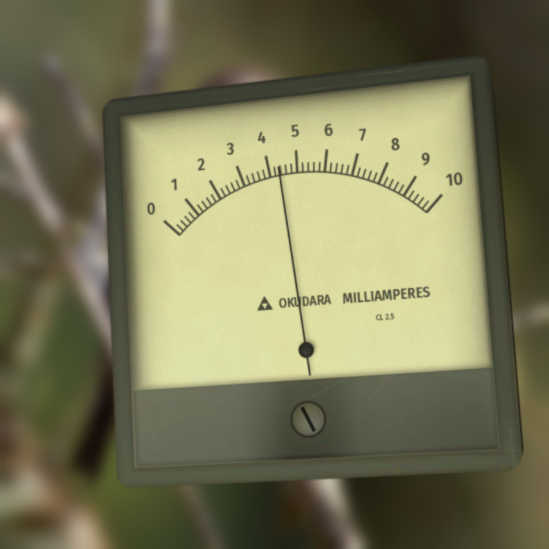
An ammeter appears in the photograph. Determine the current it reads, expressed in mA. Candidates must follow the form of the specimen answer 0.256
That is 4.4
